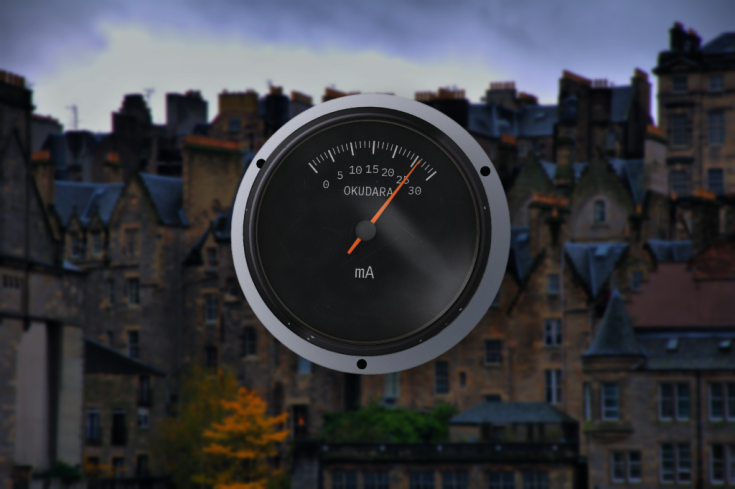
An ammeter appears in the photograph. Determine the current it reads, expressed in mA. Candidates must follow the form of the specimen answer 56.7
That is 26
